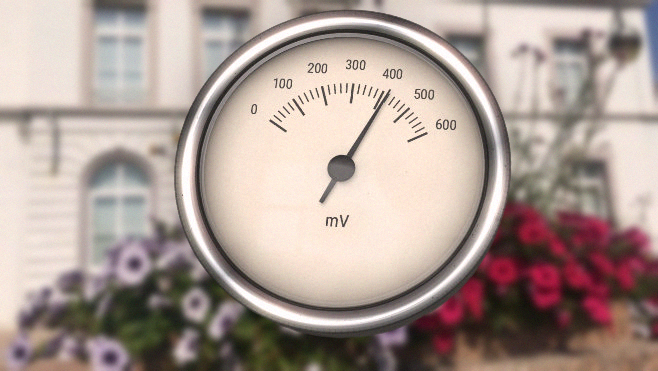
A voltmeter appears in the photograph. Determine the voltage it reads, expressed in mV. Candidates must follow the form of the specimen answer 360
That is 420
